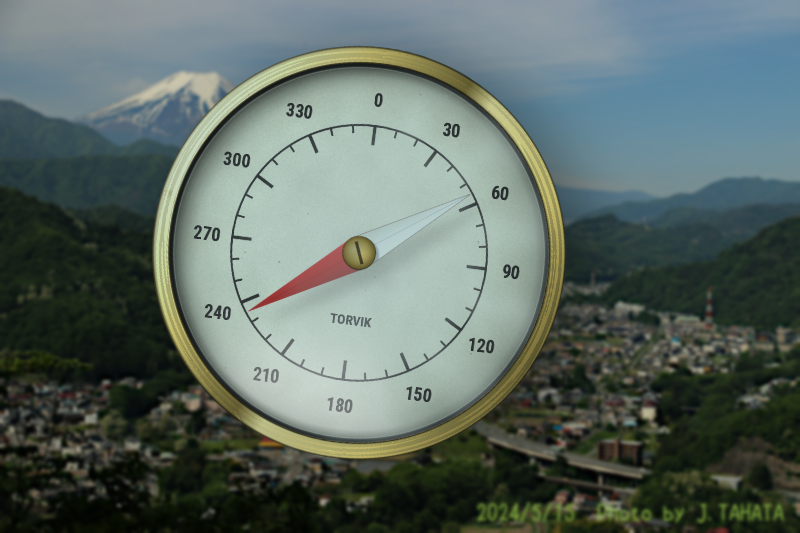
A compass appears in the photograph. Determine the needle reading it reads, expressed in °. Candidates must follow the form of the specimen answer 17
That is 235
